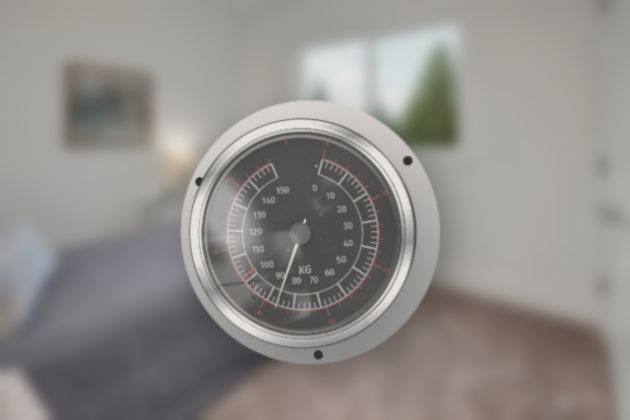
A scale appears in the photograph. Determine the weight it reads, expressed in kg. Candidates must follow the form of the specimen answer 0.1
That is 86
